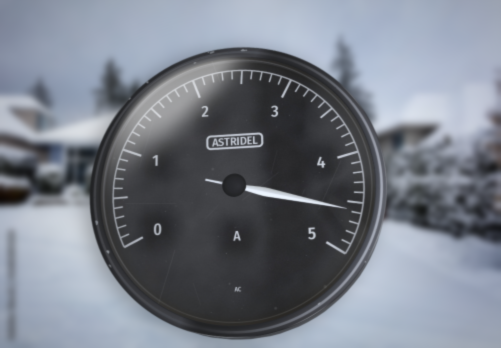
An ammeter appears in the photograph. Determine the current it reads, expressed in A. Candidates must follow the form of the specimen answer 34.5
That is 4.6
